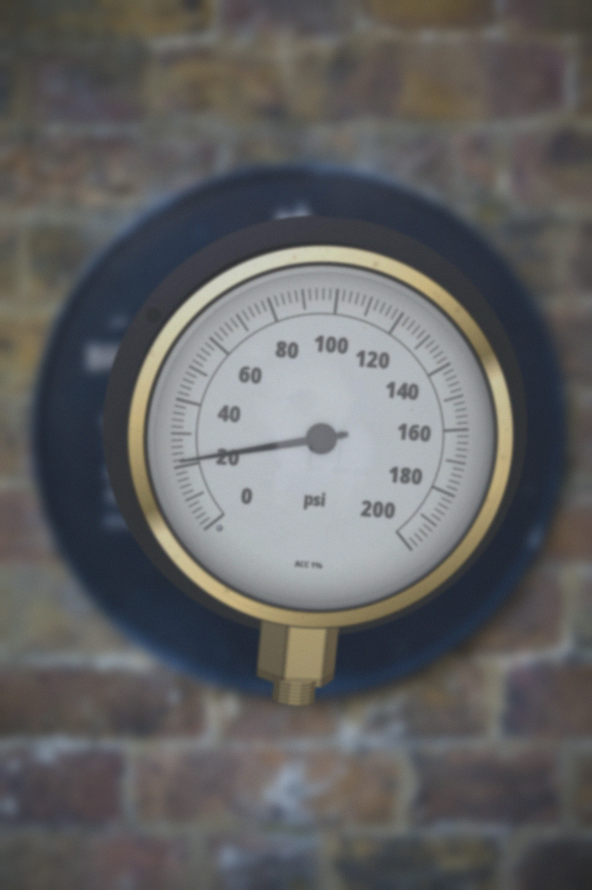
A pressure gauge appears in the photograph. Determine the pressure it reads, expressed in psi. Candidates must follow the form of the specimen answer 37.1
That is 22
